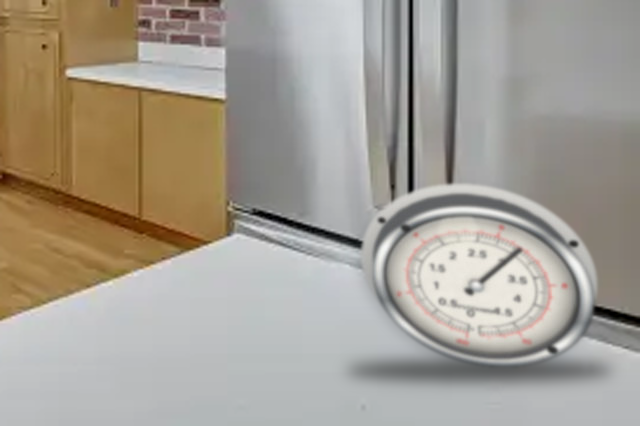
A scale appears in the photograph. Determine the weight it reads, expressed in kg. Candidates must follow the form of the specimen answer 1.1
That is 3
